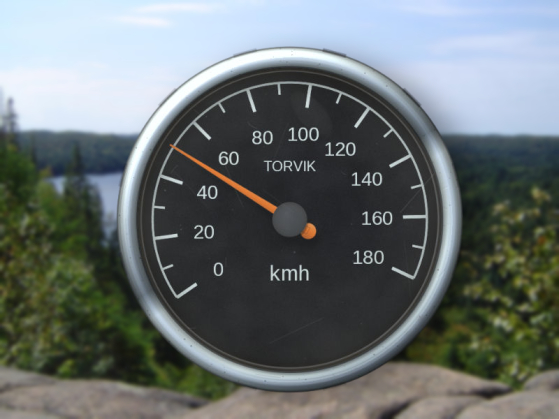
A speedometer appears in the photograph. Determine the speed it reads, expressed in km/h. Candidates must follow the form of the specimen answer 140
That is 50
